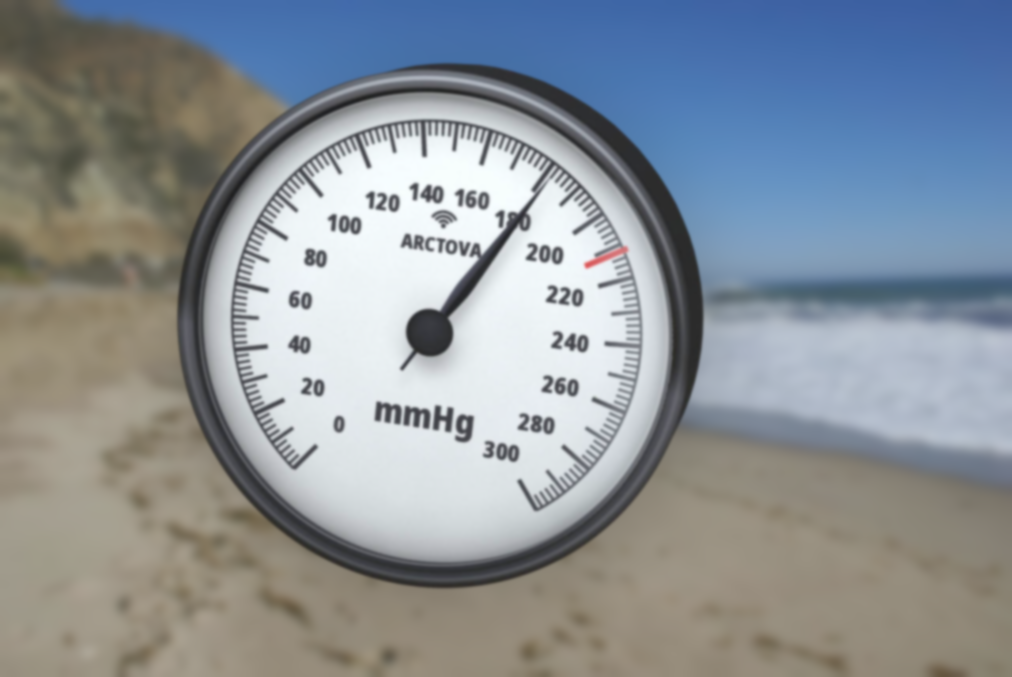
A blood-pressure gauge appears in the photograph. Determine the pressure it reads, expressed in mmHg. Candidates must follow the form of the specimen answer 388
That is 182
